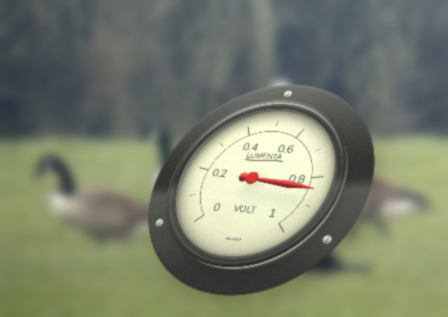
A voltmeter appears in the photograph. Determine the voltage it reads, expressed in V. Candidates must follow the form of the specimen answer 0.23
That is 0.85
